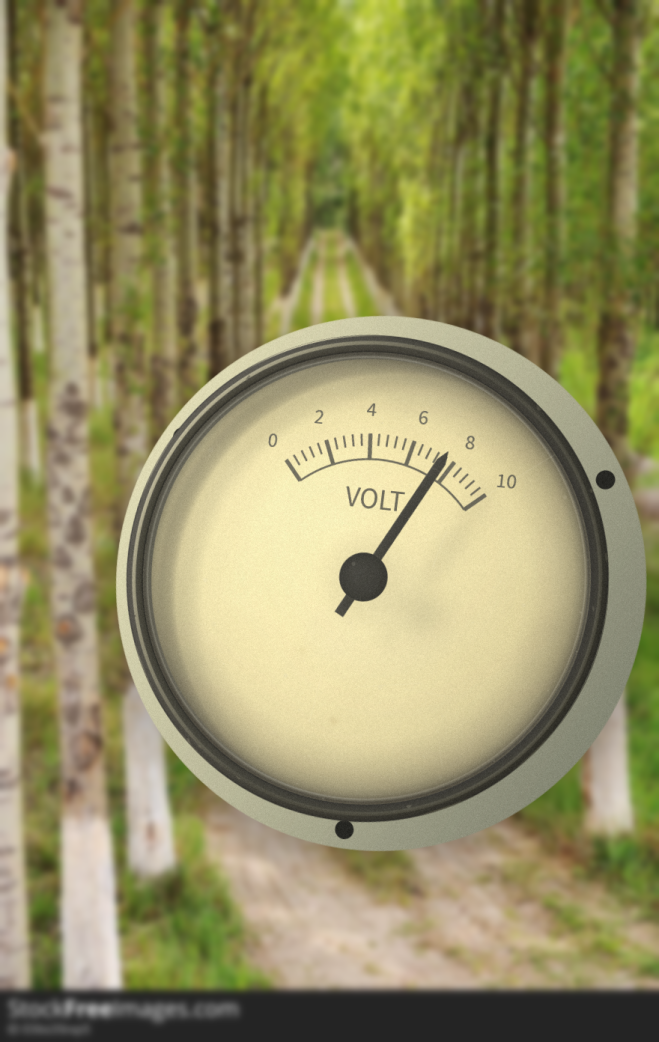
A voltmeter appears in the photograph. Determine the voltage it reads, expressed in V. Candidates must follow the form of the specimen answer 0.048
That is 7.6
